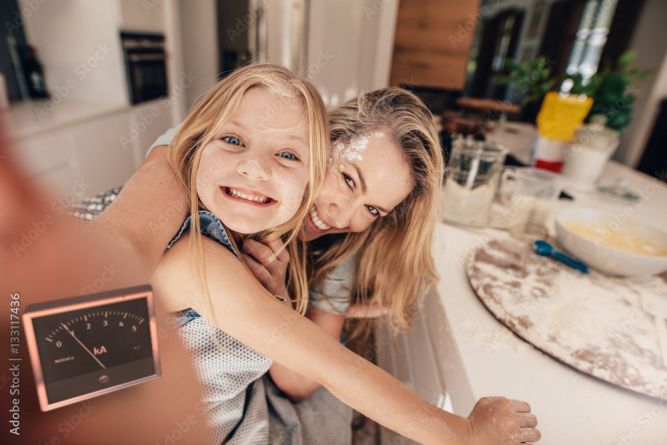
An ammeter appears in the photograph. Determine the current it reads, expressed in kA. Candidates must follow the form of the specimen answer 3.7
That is 1
